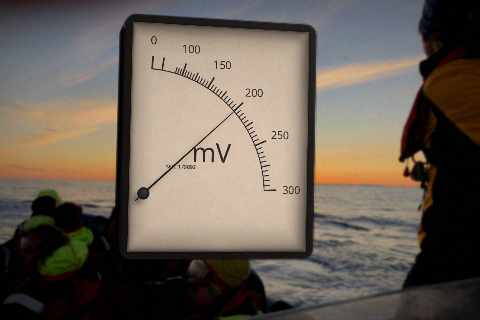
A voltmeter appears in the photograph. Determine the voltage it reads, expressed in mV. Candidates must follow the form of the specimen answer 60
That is 200
